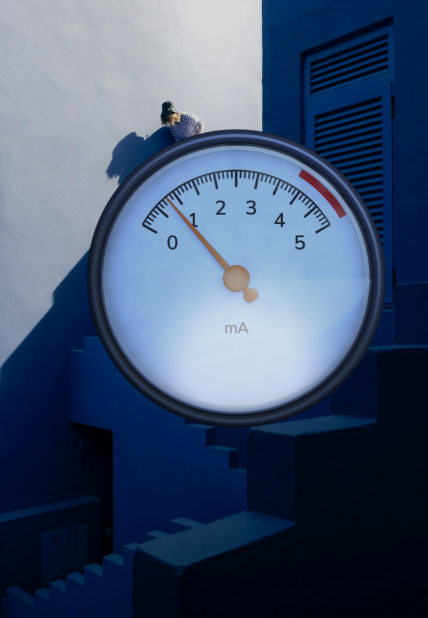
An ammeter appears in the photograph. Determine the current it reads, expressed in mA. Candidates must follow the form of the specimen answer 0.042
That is 0.8
